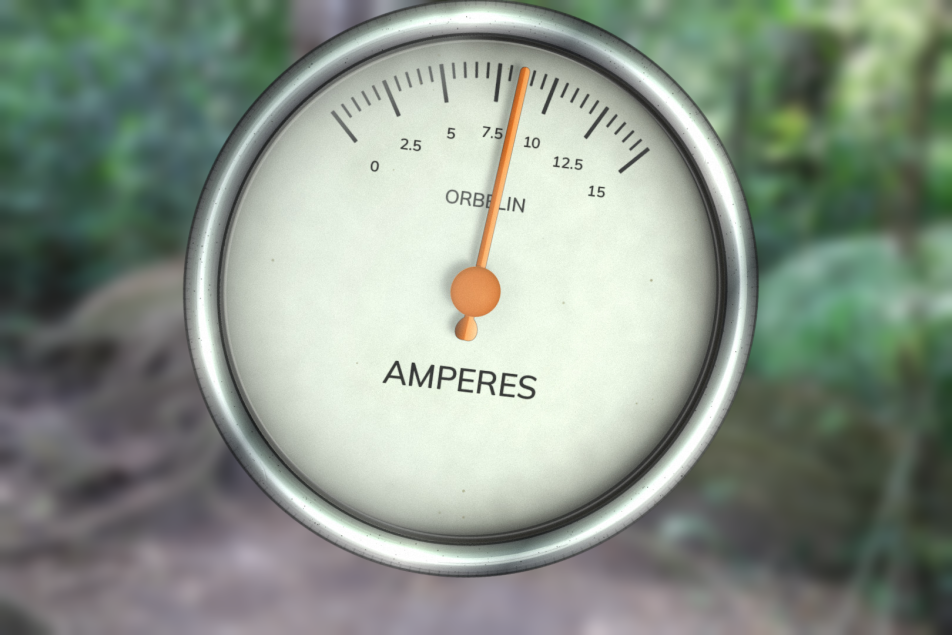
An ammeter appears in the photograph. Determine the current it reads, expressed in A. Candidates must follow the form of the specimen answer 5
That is 8.5
